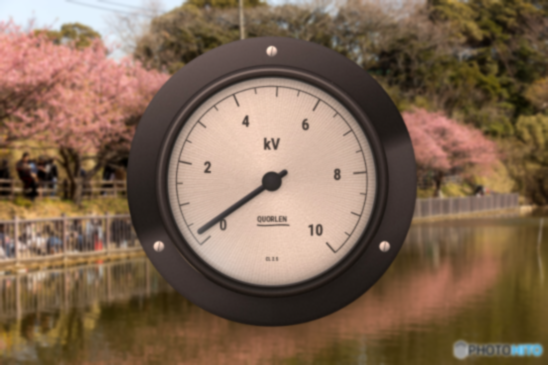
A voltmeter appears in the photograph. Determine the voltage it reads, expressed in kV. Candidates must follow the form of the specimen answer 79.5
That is 0.25
